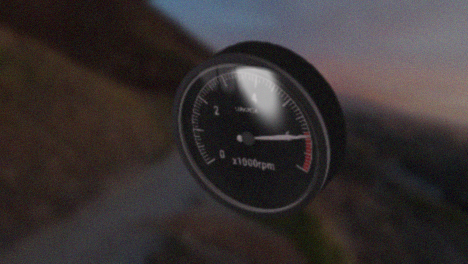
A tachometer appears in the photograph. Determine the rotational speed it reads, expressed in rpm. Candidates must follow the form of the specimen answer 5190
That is 6000
